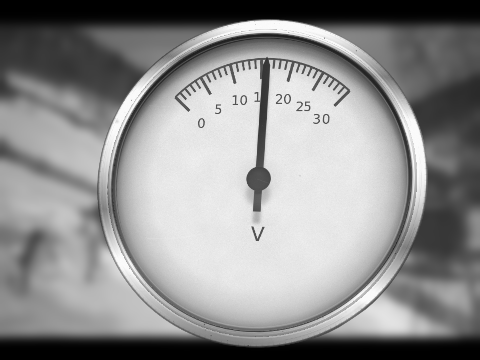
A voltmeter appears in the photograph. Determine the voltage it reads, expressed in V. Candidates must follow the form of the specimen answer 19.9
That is 16
